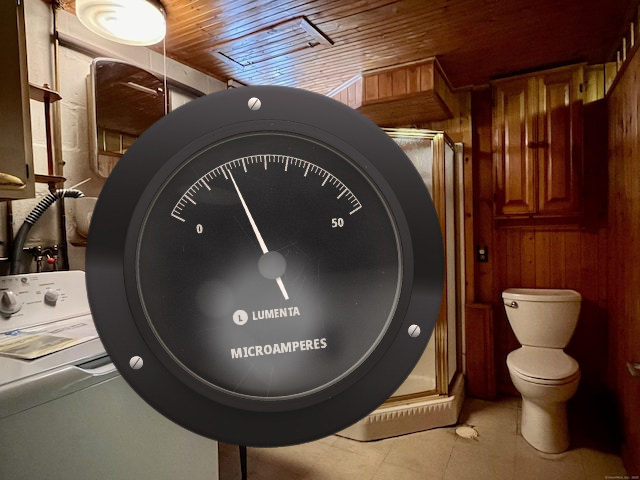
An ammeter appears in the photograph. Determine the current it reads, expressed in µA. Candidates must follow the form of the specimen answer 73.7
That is 16
